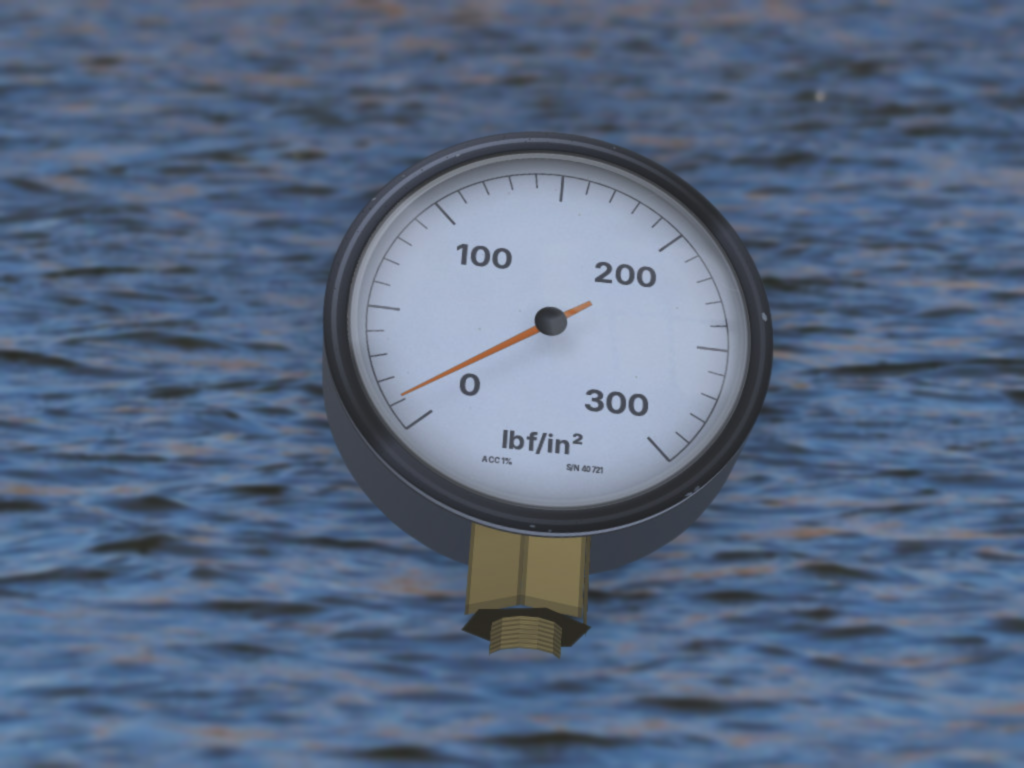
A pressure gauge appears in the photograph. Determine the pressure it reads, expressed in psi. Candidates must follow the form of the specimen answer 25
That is 10
